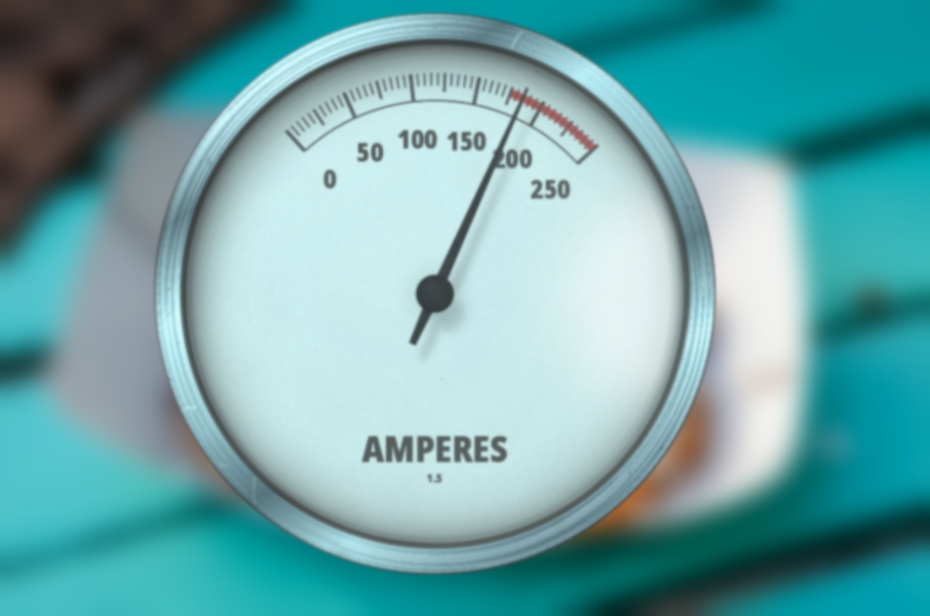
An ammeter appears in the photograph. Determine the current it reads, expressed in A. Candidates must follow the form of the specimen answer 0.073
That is 185
